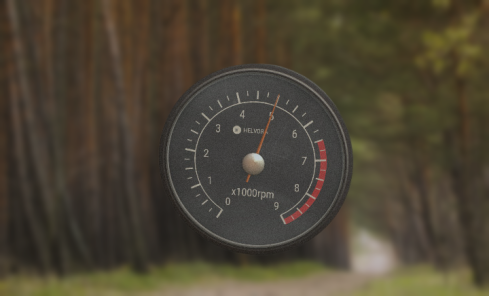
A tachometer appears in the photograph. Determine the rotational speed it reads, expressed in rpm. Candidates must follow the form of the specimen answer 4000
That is 5000
